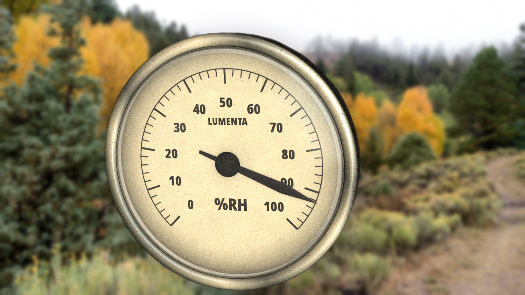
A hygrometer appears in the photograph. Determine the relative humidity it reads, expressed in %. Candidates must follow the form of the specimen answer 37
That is 92
